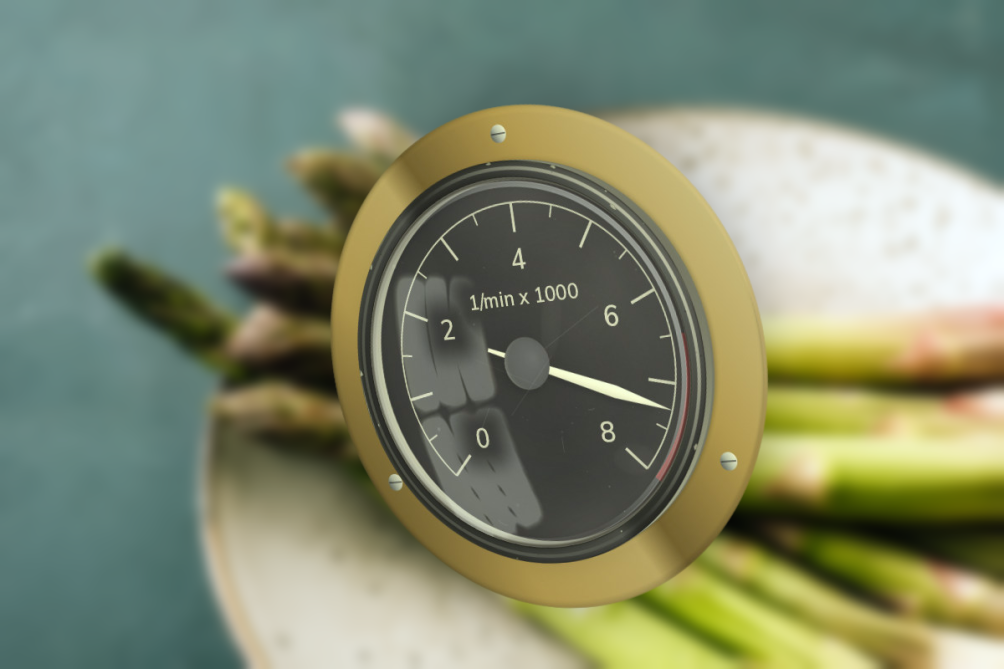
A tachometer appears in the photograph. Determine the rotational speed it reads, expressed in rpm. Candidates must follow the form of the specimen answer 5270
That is 7250
